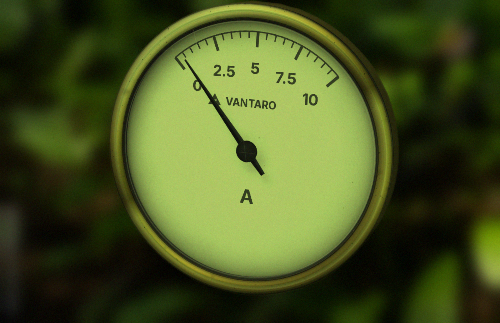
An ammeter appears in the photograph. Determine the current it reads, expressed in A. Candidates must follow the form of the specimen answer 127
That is 0.5
